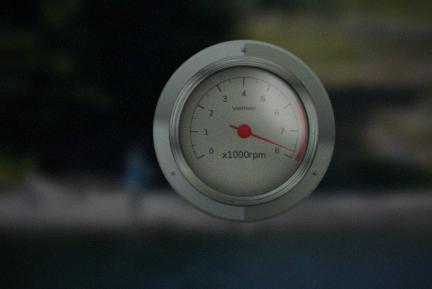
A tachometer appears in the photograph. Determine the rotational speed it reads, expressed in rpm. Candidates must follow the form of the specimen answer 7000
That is 7750
